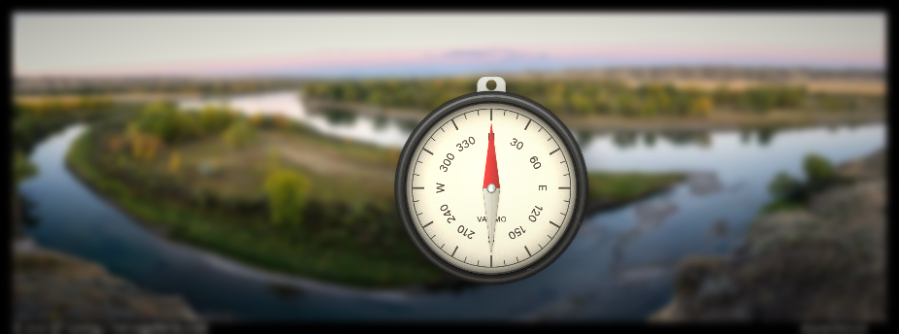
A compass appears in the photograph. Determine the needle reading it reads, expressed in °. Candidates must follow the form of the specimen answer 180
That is 0
